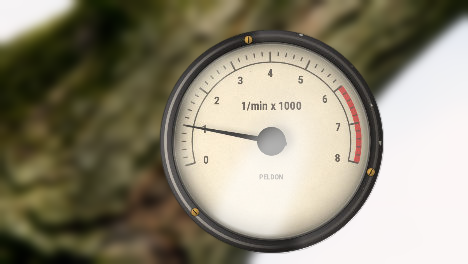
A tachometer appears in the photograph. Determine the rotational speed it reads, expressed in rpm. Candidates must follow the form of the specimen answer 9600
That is 1000
